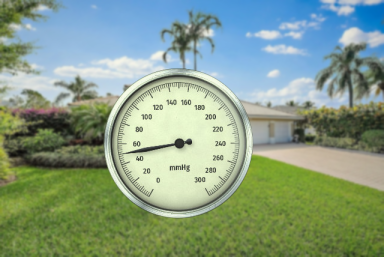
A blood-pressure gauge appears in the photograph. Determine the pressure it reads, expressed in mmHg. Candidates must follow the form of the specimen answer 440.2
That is 50
